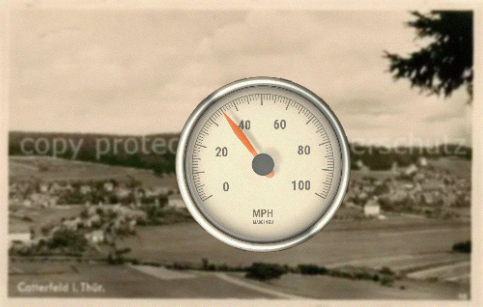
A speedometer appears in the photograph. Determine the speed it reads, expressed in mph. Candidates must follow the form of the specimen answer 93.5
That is 35
